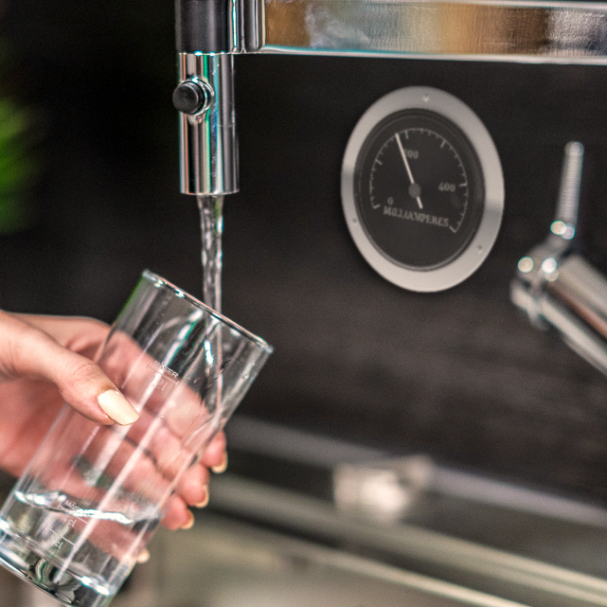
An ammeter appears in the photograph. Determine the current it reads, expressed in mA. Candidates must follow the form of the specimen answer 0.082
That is 180
